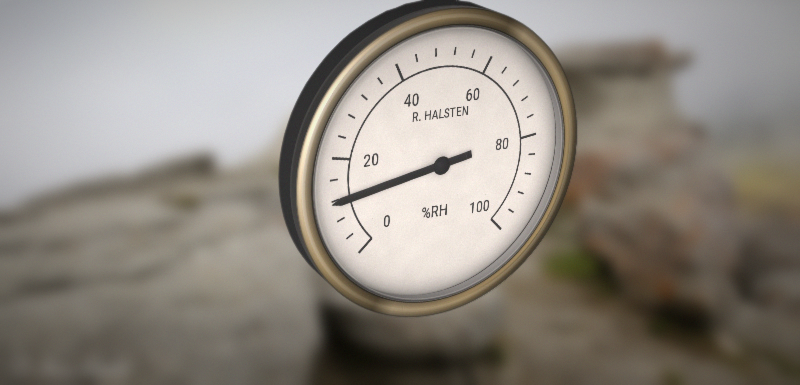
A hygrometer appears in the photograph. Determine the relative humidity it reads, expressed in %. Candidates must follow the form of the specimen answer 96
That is 12
